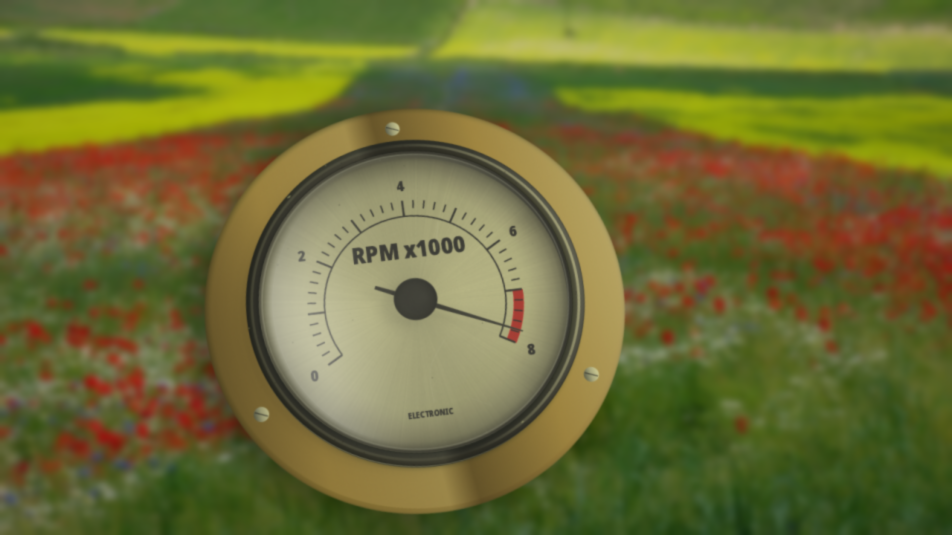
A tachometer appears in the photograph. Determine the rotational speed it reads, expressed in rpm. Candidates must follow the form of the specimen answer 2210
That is 7800
